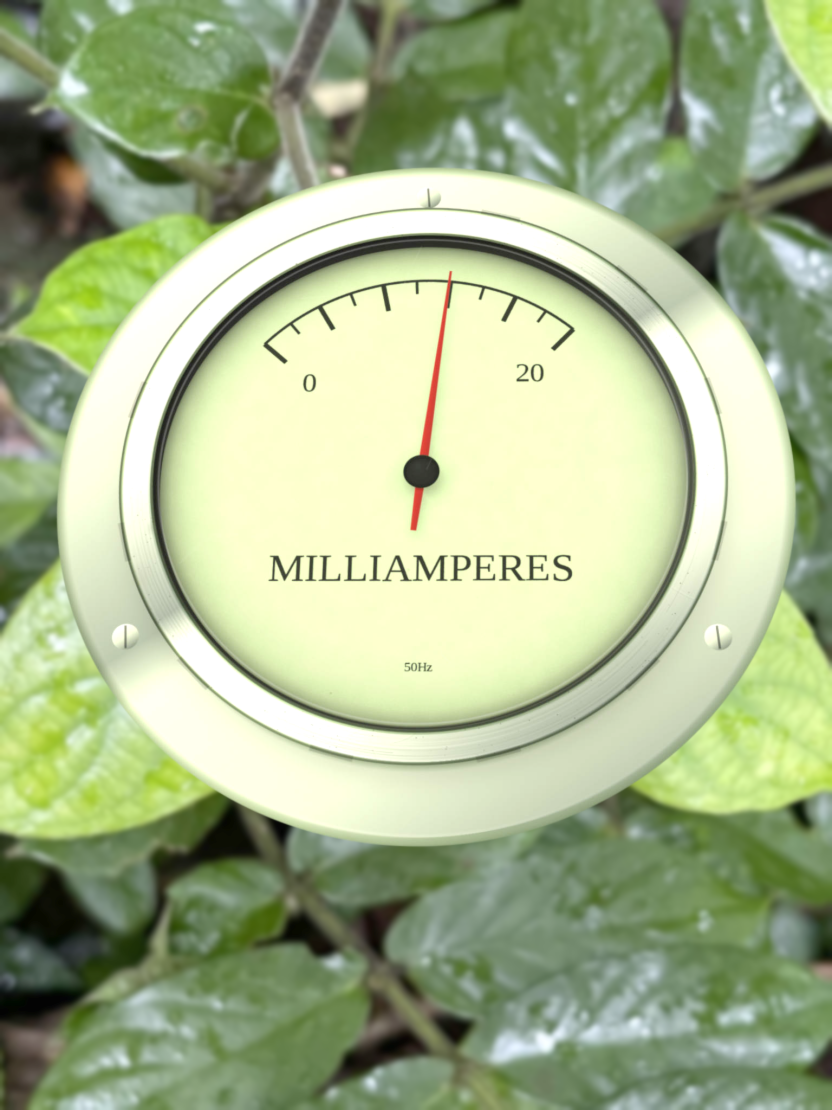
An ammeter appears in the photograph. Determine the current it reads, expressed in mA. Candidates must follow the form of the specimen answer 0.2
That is 12
